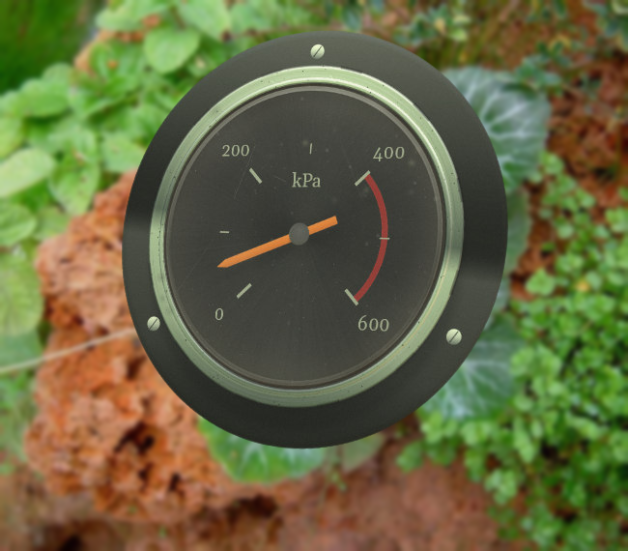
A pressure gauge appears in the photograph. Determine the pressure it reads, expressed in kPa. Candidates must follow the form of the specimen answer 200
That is 50
